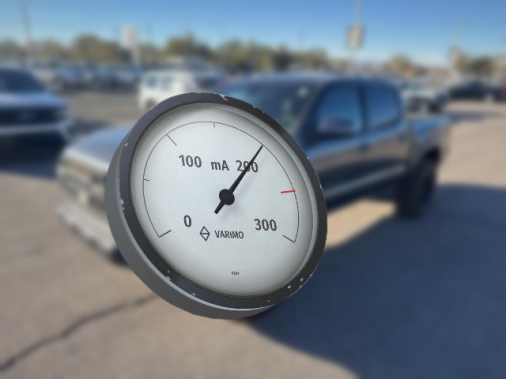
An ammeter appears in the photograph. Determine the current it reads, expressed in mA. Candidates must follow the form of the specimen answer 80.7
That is 200
